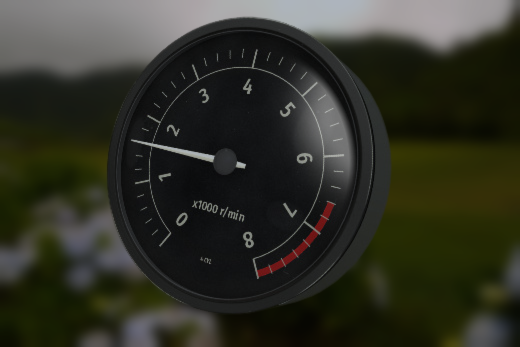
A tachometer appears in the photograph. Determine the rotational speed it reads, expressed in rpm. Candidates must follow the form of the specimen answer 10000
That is 1600
